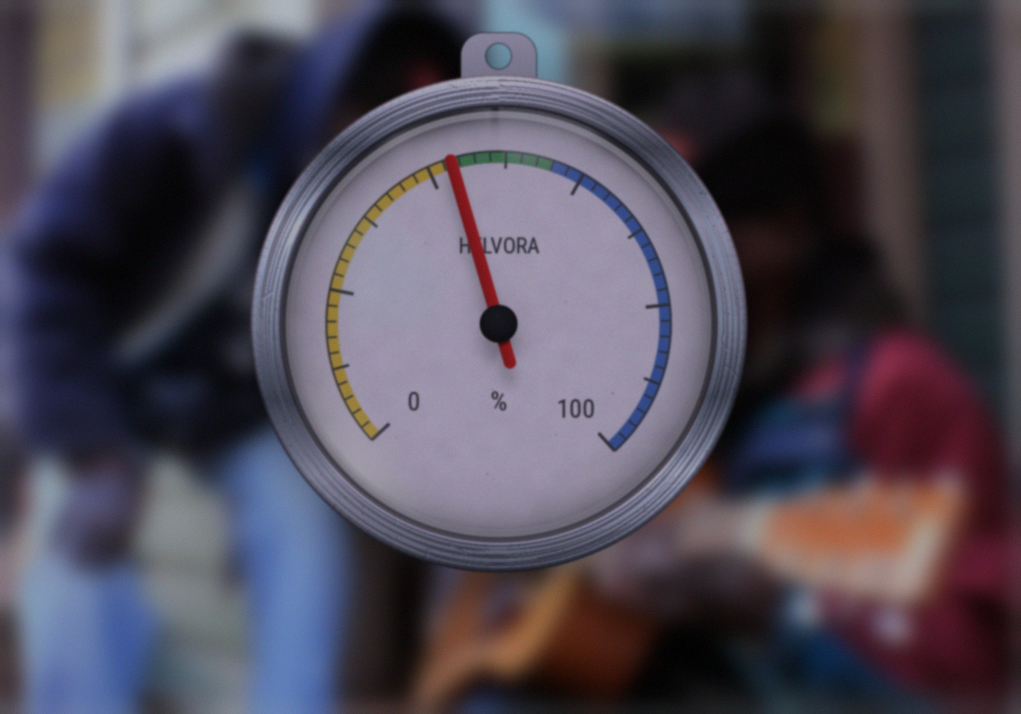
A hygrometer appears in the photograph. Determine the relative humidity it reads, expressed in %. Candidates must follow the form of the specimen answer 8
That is 43
